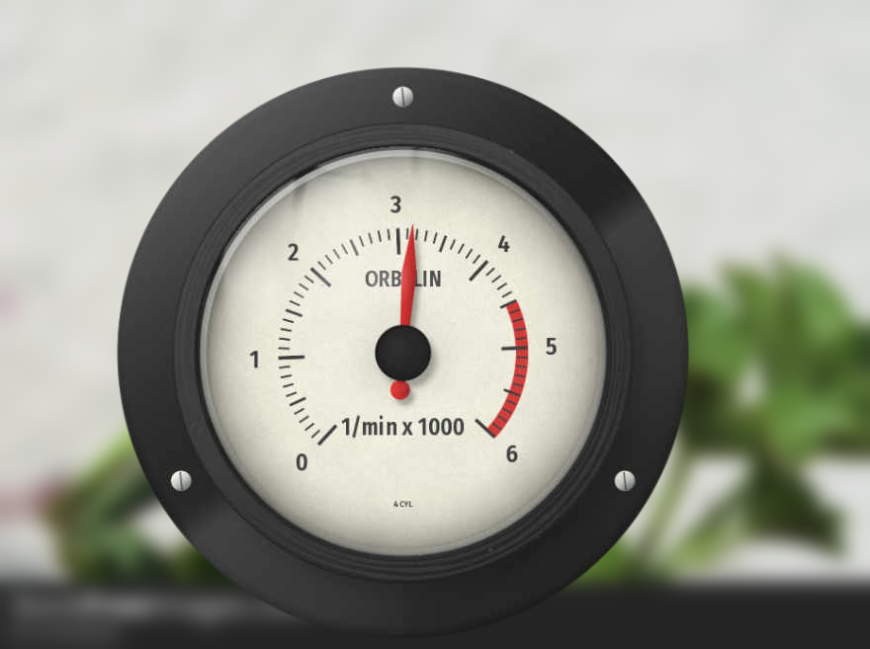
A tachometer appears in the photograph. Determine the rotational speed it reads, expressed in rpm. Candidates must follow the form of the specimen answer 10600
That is 3150
